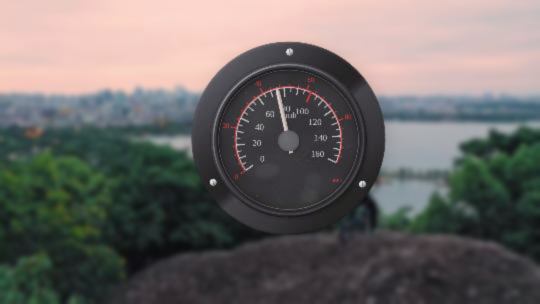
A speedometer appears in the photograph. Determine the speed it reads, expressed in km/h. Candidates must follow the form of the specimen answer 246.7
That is 75
